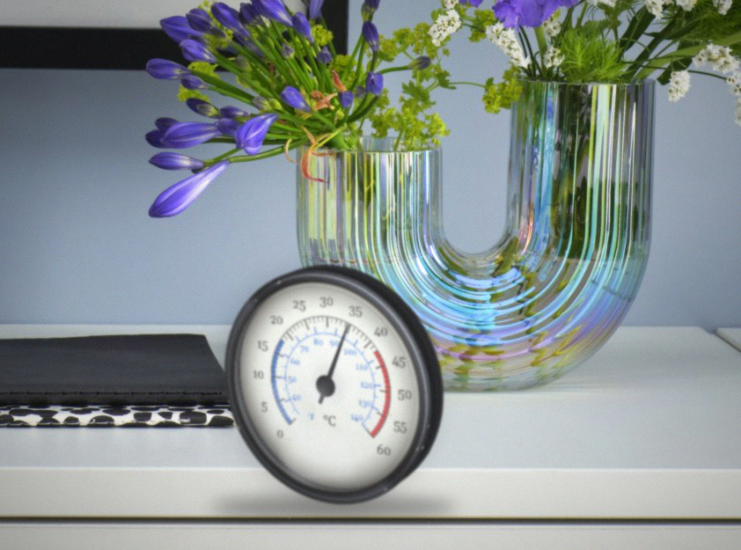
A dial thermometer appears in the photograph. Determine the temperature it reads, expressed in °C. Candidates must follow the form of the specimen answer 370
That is 35
